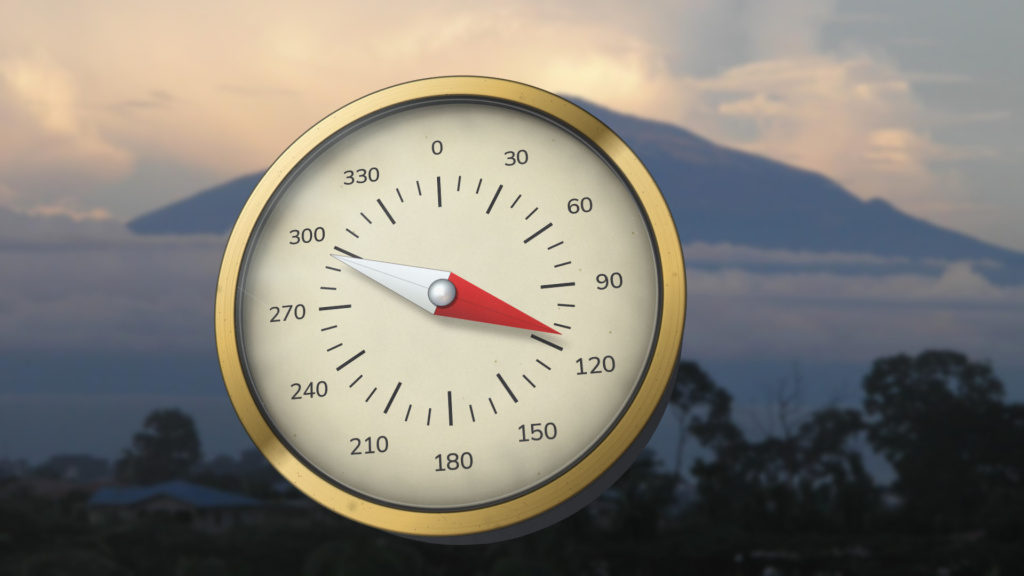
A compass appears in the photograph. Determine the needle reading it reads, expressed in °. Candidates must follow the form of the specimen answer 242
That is 115
